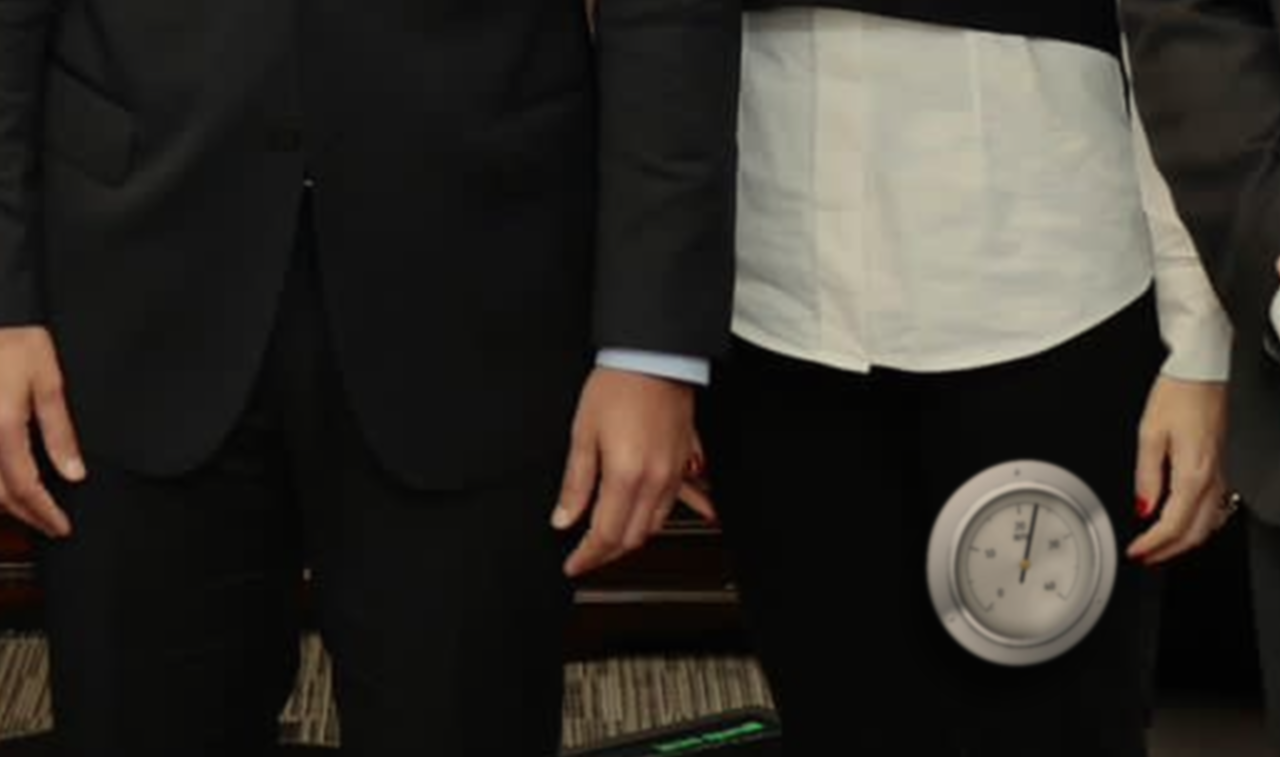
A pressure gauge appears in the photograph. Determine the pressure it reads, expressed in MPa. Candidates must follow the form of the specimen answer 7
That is 22.5
